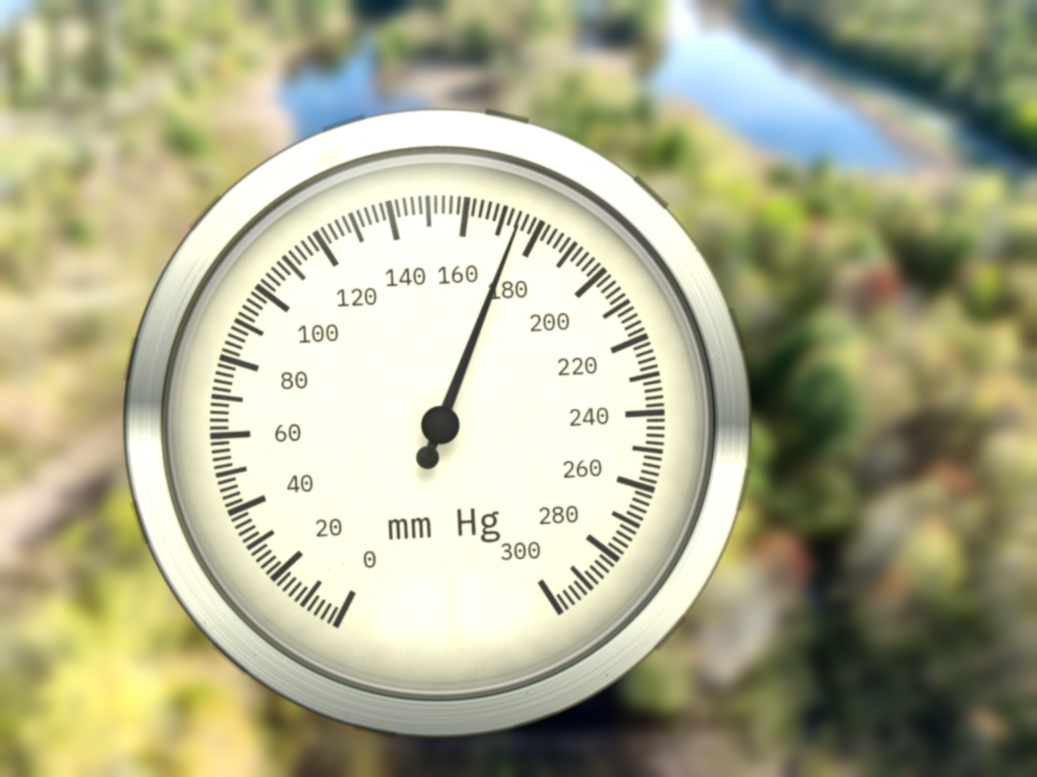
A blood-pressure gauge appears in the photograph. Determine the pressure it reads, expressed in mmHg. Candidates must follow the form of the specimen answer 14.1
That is 174
